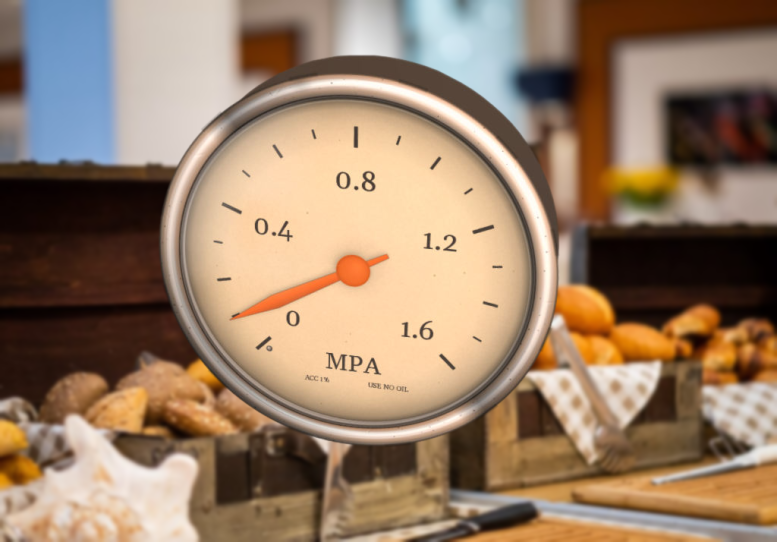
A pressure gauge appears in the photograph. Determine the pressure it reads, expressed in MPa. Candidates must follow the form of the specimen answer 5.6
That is 0.1
